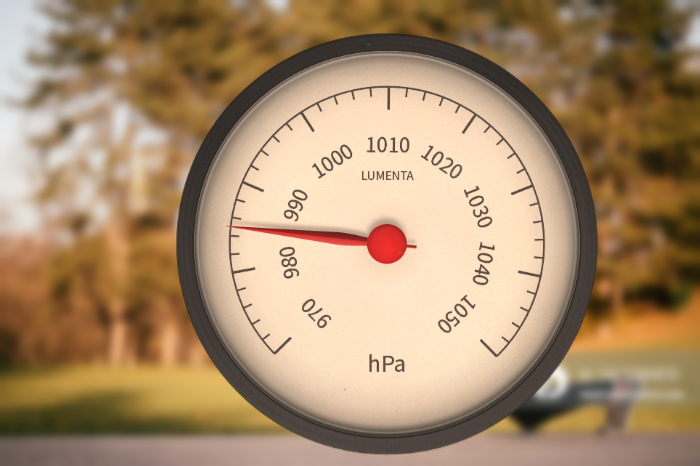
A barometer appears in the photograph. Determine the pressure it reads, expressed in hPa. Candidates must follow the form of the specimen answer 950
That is 985
